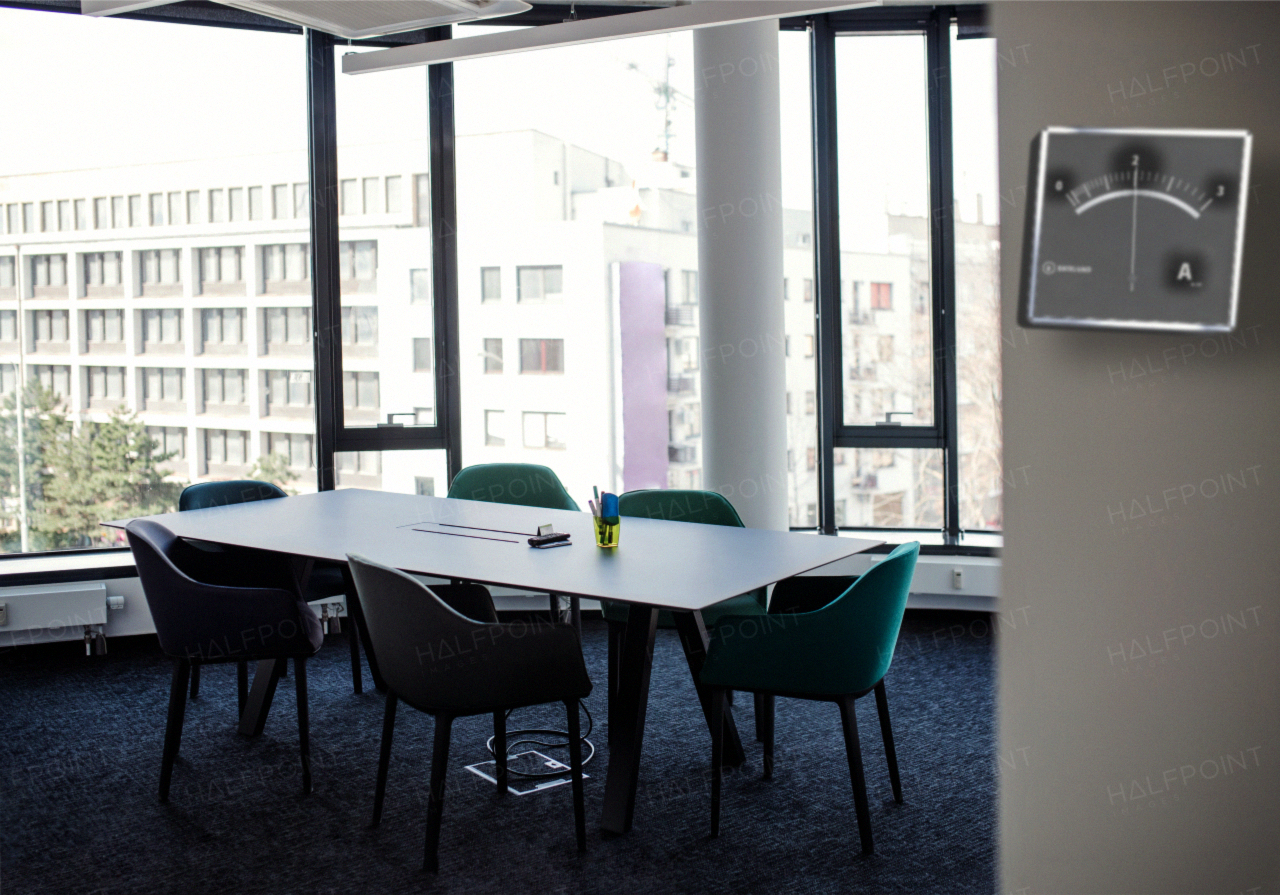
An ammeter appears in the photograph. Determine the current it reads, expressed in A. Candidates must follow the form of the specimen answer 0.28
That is 2
